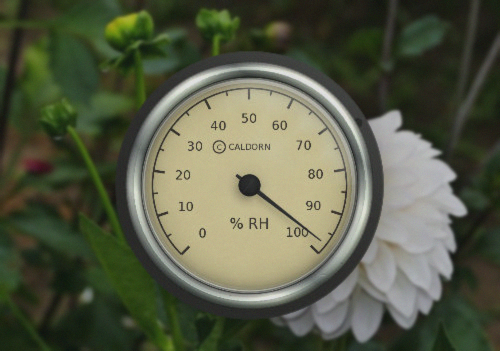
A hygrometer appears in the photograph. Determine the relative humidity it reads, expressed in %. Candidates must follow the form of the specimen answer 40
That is 97.5
